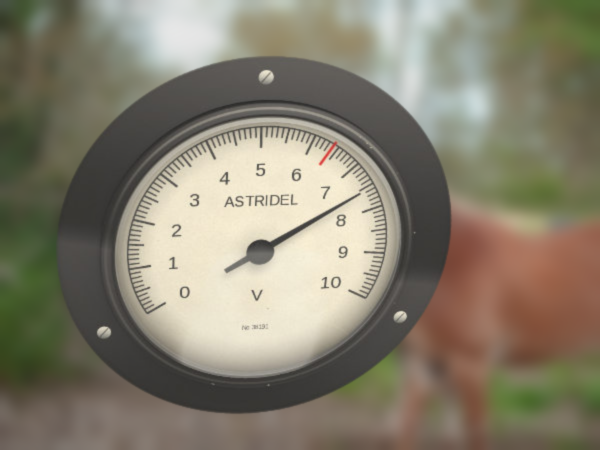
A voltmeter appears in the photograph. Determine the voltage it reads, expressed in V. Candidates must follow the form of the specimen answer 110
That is 7.5
